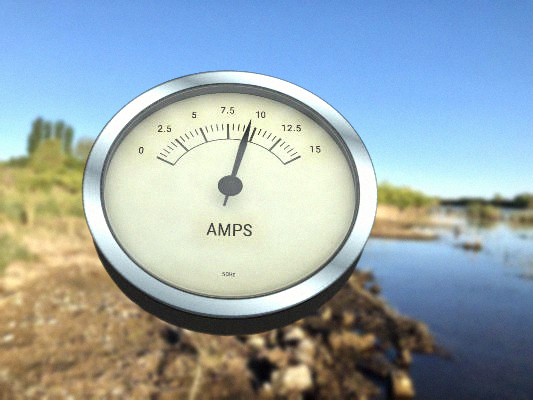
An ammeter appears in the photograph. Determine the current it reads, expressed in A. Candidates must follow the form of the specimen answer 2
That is 9.5
